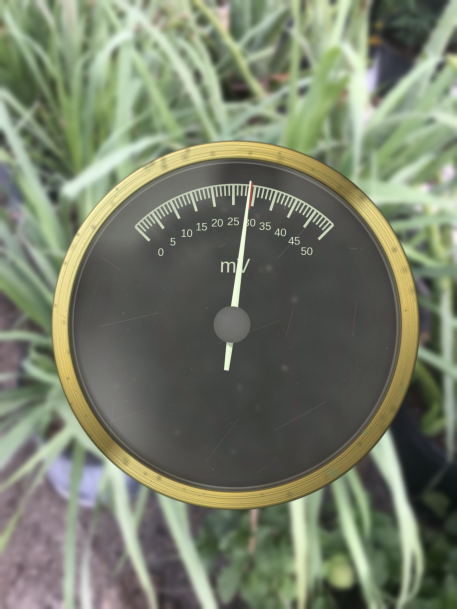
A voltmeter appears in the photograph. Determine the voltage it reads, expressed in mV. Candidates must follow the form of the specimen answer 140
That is 29
